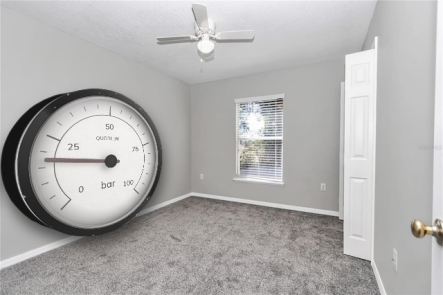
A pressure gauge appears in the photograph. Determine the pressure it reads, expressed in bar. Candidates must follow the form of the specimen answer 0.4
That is 17.5
